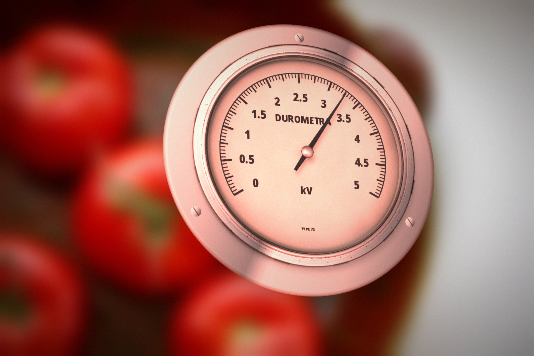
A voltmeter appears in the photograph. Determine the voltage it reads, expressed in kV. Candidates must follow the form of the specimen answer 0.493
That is 3.25
